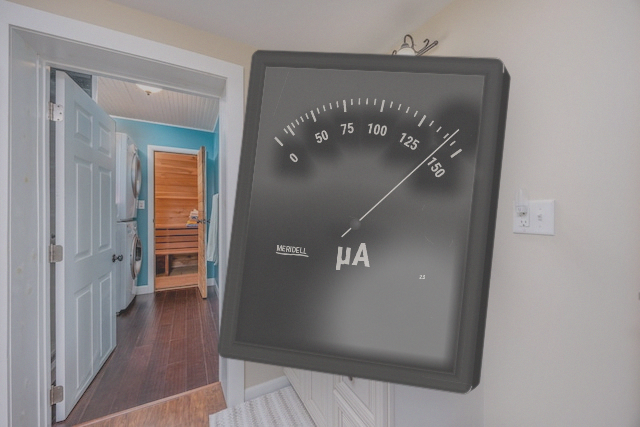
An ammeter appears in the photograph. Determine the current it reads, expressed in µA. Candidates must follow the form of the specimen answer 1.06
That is 142.5
